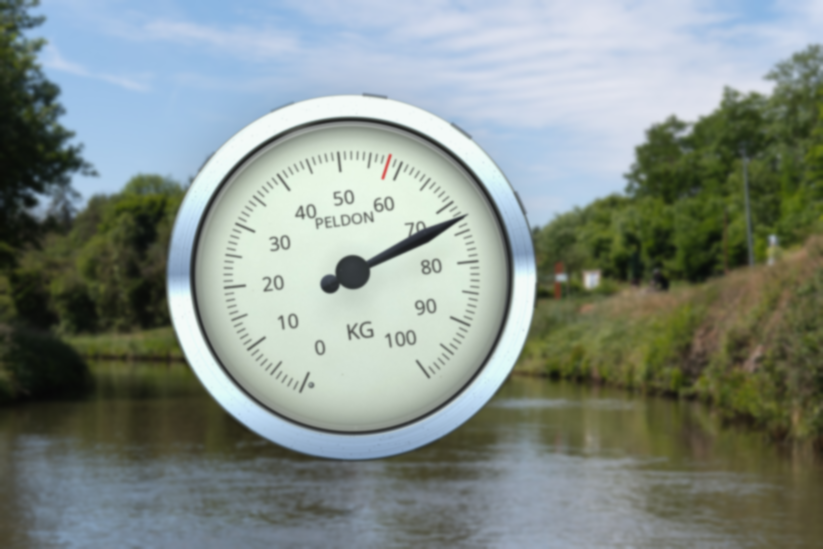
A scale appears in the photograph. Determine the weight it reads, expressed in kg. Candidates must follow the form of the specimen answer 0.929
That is 73
